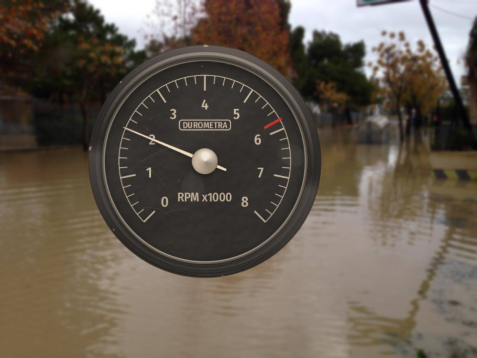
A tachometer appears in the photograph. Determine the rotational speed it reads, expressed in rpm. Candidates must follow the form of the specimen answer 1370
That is 2000
